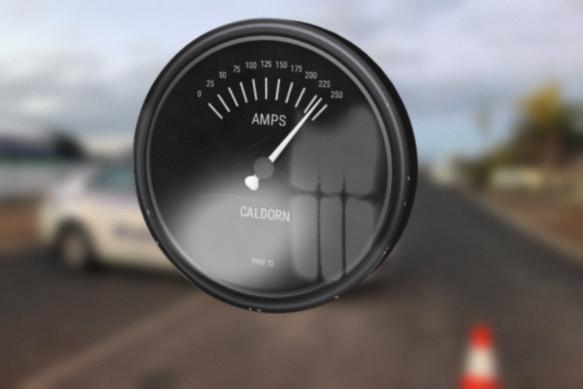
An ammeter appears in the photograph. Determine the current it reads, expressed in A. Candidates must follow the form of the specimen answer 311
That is 237.5
